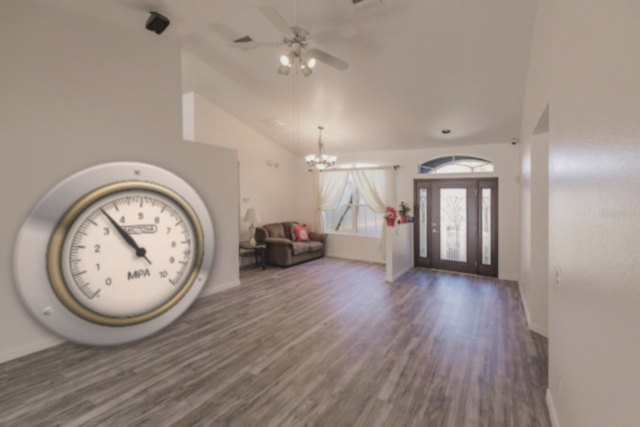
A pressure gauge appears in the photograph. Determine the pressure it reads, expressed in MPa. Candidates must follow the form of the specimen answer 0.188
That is 3.5
